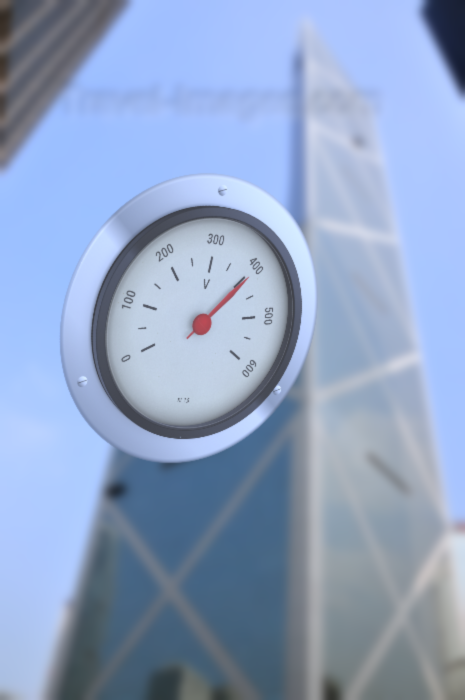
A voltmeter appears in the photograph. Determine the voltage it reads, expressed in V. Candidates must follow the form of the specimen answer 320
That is 400
